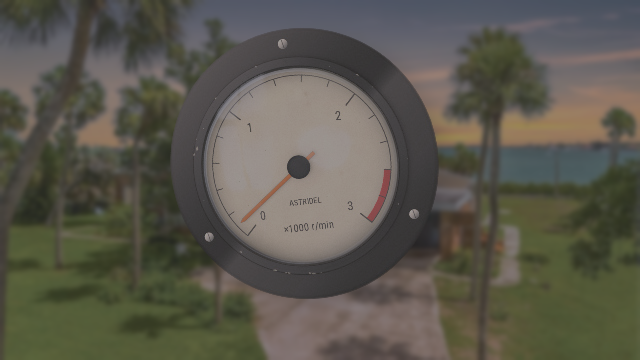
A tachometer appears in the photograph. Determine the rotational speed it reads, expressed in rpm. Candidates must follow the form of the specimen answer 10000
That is 100
